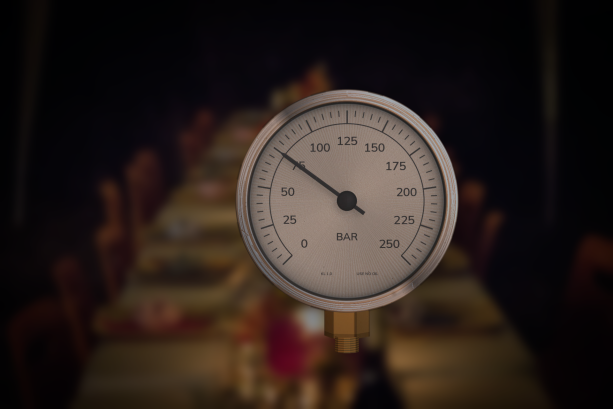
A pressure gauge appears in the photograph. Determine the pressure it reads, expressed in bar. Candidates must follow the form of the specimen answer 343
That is 75
